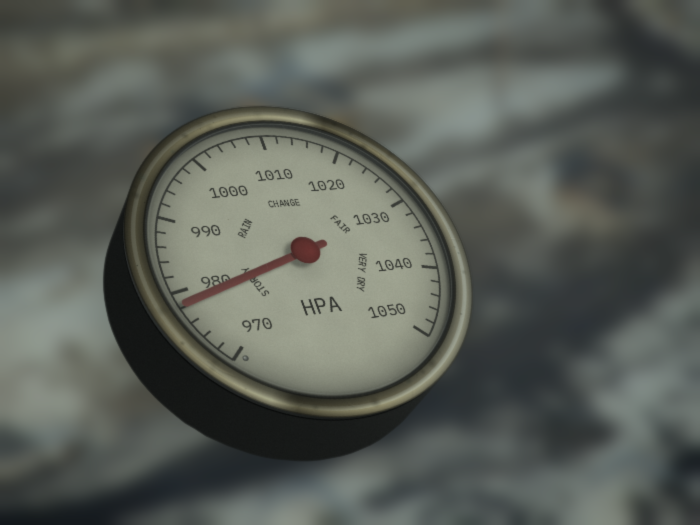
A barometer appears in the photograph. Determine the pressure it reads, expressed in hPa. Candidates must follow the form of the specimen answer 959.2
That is 978
